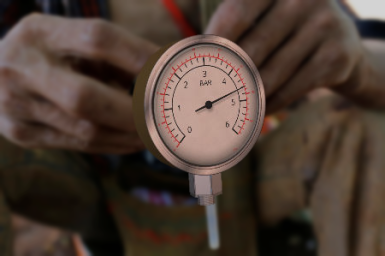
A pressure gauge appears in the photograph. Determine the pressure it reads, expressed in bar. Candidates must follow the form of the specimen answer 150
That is 4.6
